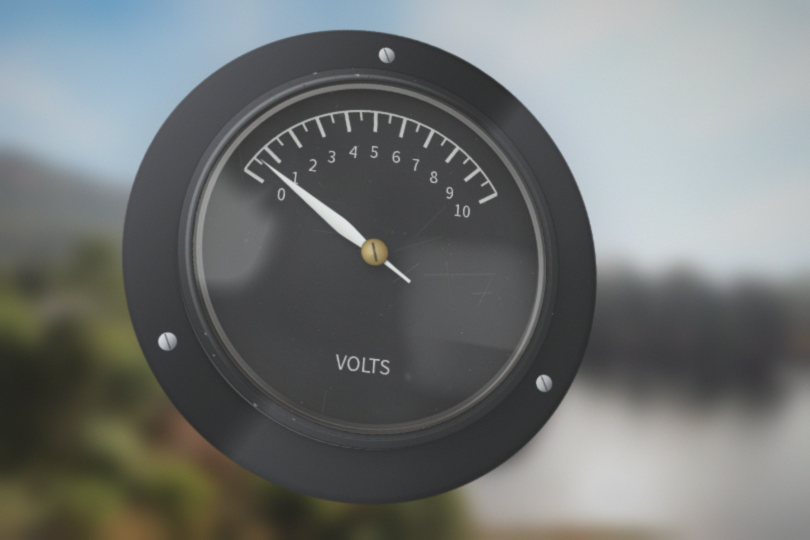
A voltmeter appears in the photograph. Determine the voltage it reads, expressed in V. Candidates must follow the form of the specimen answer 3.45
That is 0.5
